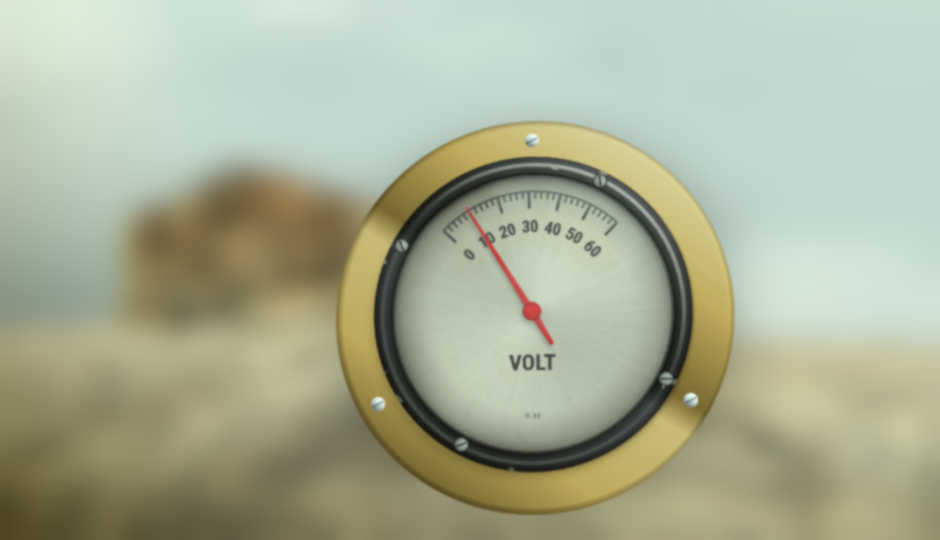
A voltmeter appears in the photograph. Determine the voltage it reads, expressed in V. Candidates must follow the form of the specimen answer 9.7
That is 10
